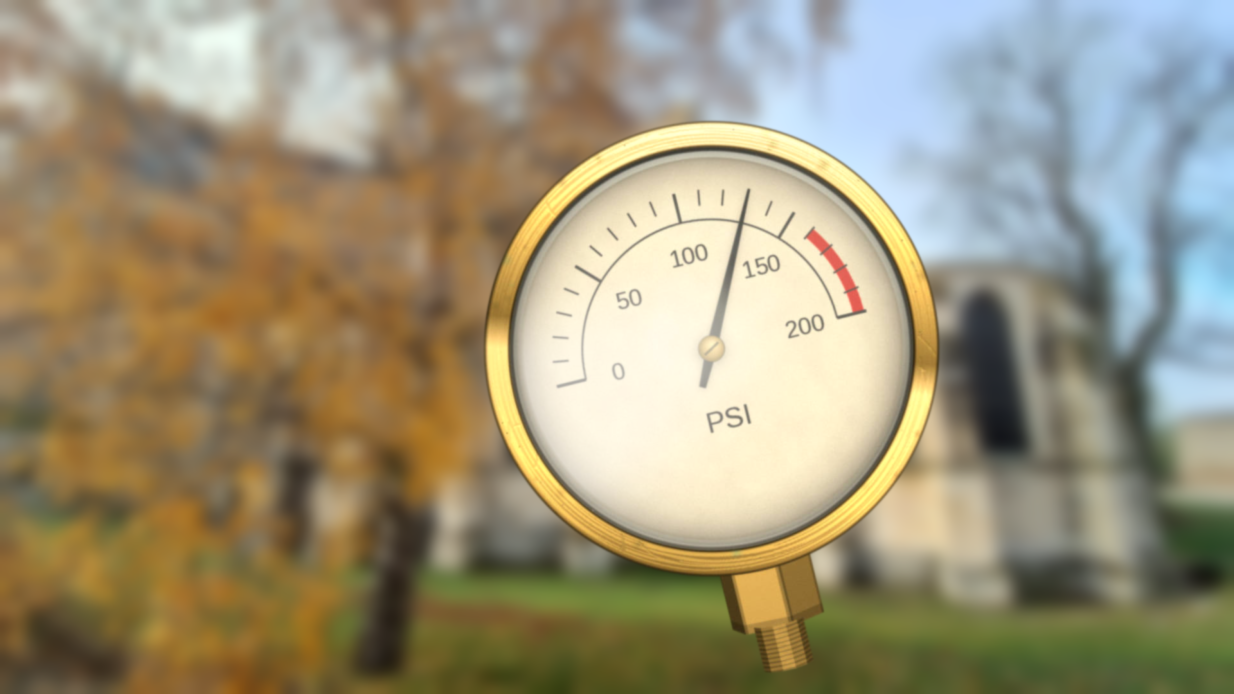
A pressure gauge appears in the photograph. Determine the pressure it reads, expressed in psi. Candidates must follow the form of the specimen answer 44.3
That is 130
